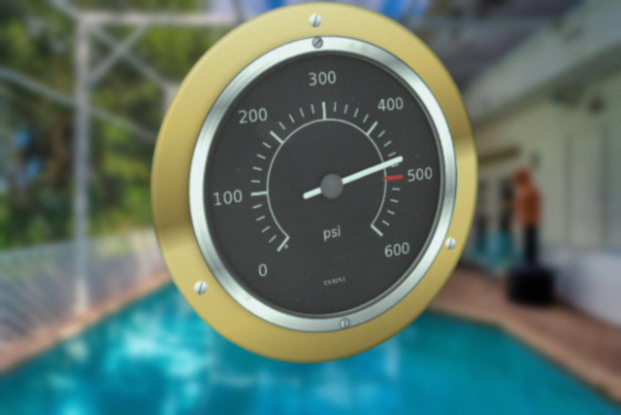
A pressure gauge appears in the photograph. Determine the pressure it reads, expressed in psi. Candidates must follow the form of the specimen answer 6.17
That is 470
